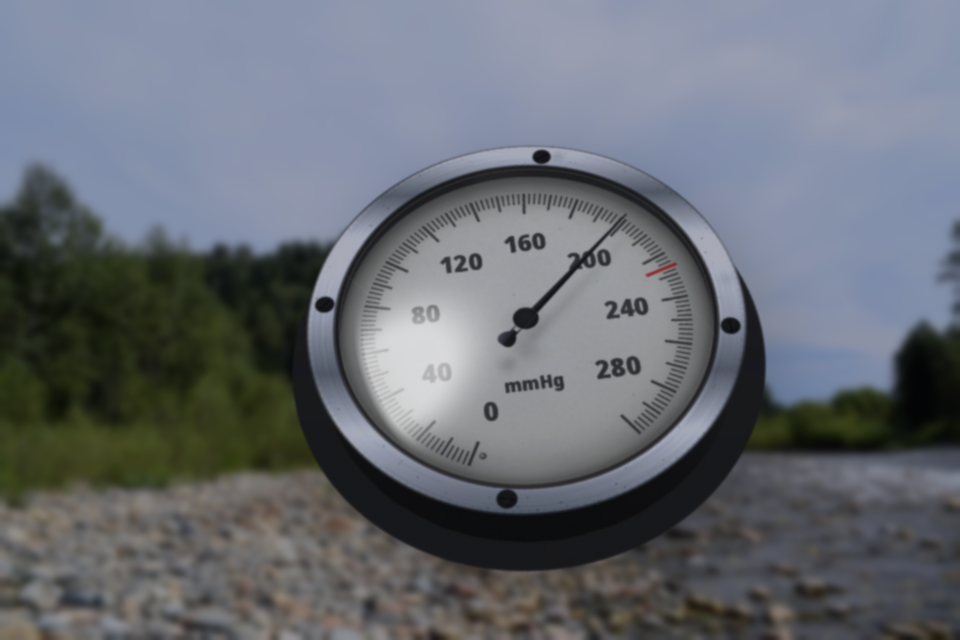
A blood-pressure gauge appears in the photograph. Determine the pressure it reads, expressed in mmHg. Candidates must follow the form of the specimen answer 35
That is 200
